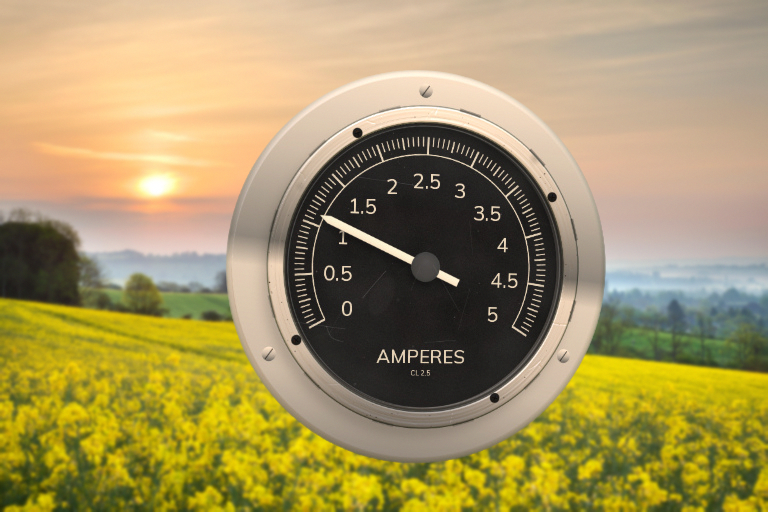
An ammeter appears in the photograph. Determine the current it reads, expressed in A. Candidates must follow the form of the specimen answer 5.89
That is 1.1
